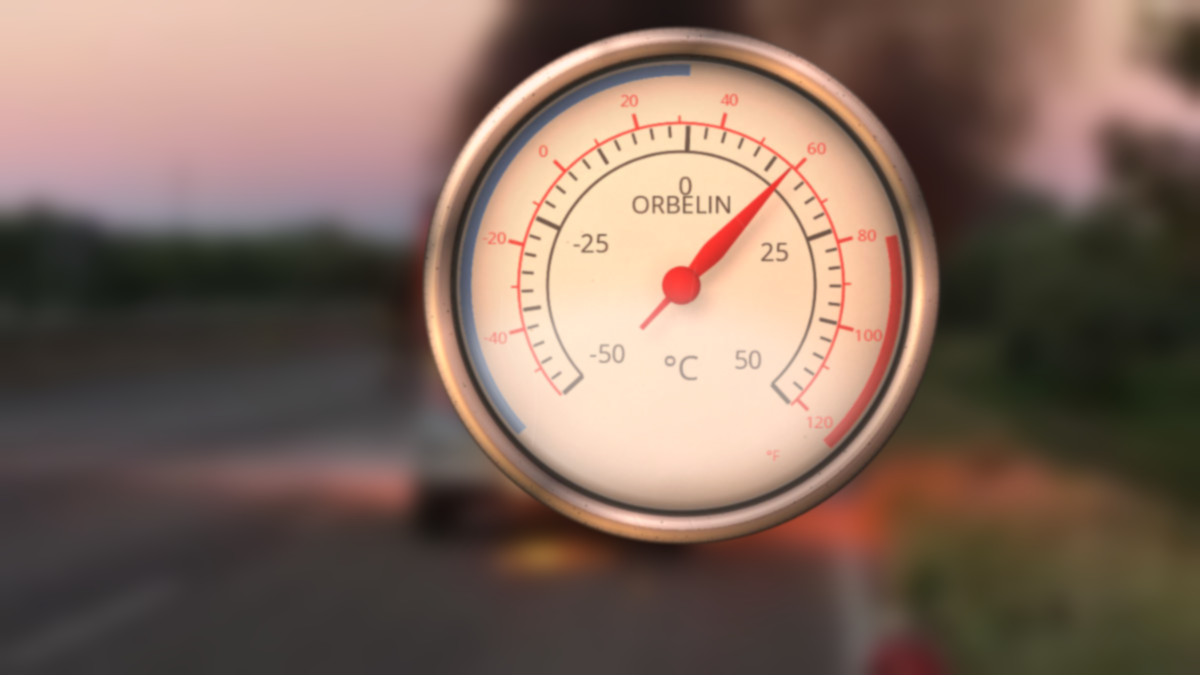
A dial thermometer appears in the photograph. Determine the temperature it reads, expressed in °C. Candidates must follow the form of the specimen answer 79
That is 15
